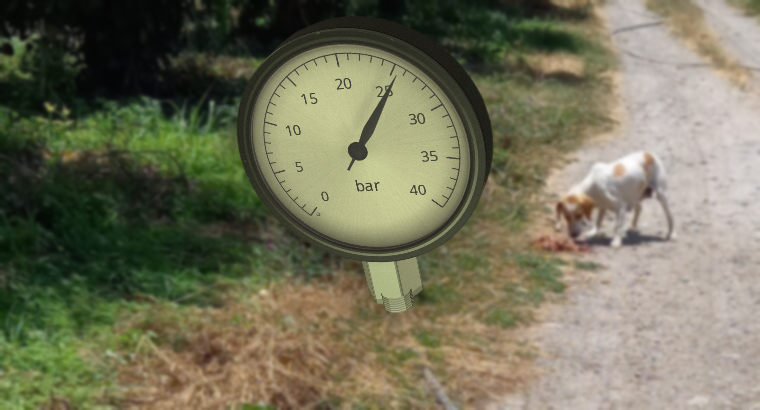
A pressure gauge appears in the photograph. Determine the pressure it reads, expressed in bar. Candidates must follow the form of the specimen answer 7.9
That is 25.5
